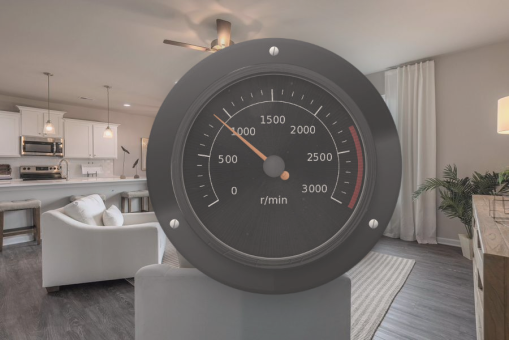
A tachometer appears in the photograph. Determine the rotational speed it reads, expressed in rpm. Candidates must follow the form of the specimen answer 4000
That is 900
